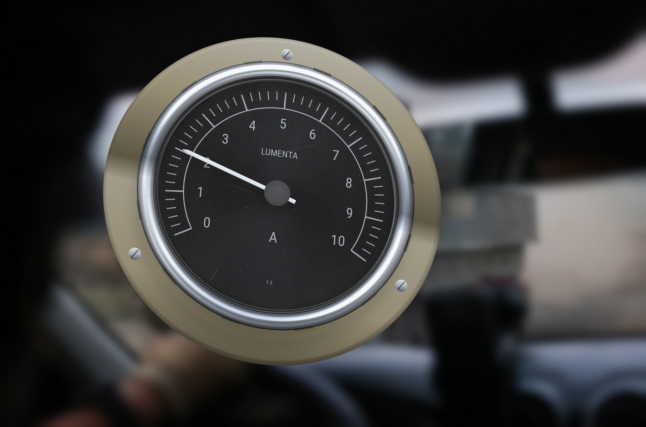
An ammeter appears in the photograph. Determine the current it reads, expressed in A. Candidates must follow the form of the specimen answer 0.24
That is 2
